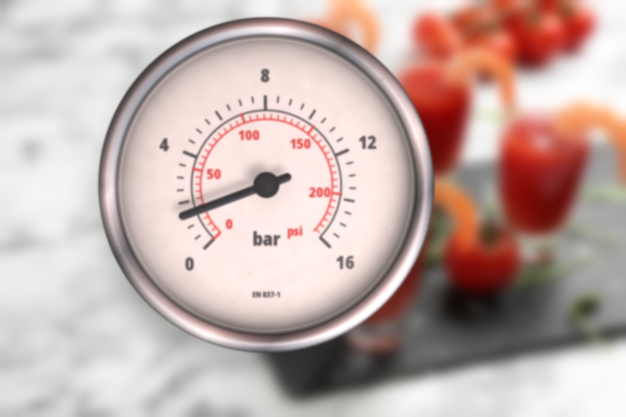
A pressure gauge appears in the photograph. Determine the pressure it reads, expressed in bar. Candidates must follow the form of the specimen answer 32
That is 1.5
